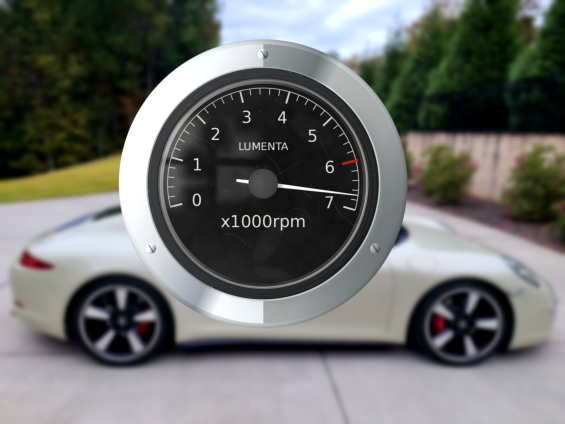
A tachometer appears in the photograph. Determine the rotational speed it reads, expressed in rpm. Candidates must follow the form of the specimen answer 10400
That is 6700
